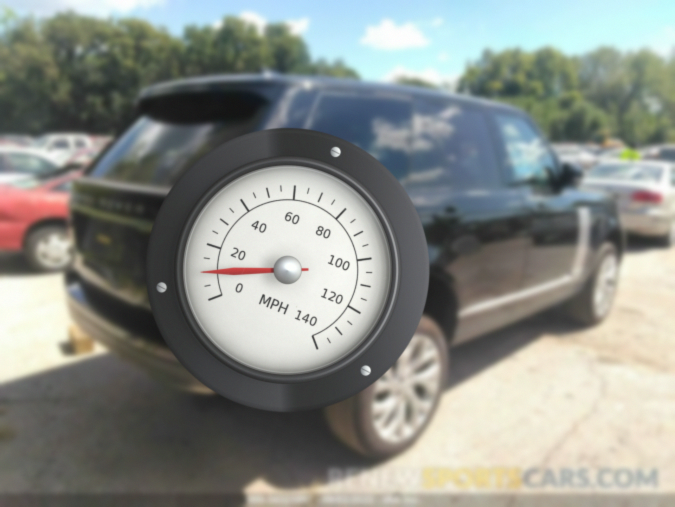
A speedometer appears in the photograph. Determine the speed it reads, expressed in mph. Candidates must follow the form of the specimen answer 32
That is 10
